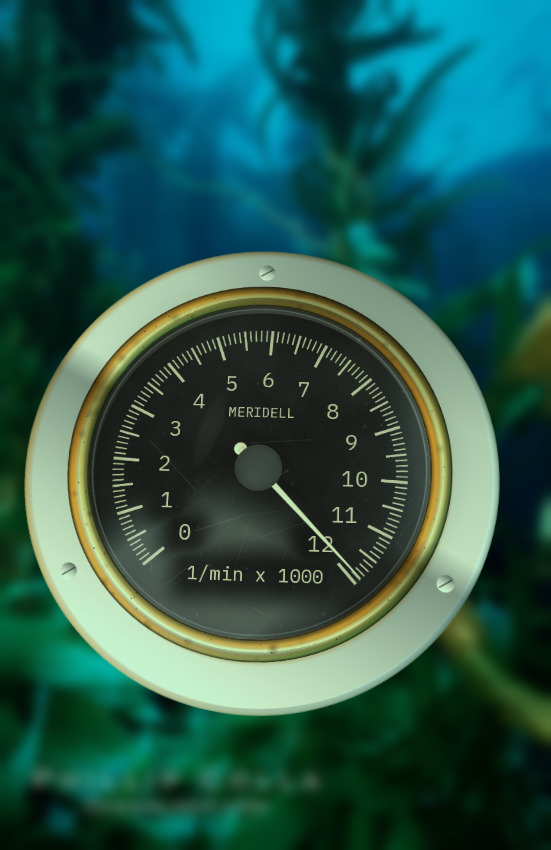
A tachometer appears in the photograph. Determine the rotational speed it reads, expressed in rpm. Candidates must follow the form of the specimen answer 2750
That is 11900
